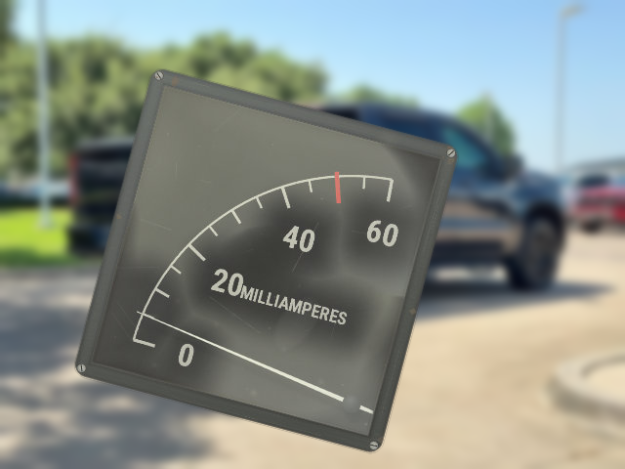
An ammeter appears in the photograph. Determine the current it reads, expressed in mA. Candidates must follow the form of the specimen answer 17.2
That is 5
